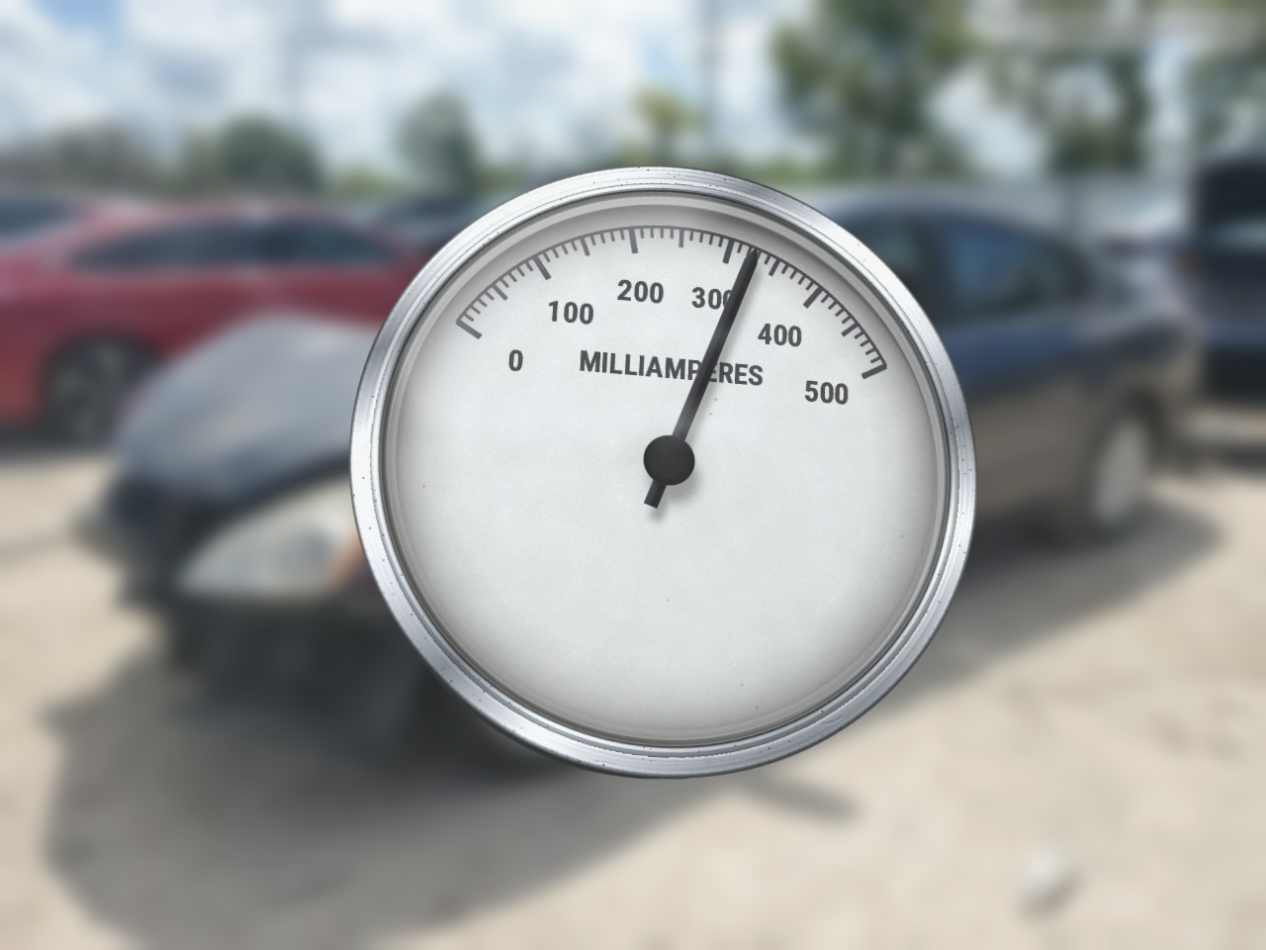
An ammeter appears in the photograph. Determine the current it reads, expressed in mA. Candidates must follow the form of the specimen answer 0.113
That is 325
